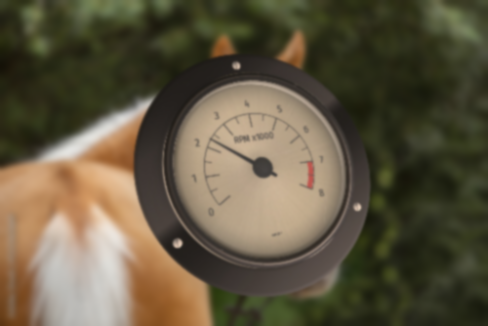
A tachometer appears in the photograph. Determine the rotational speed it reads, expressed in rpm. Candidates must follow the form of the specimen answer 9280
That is 2250
